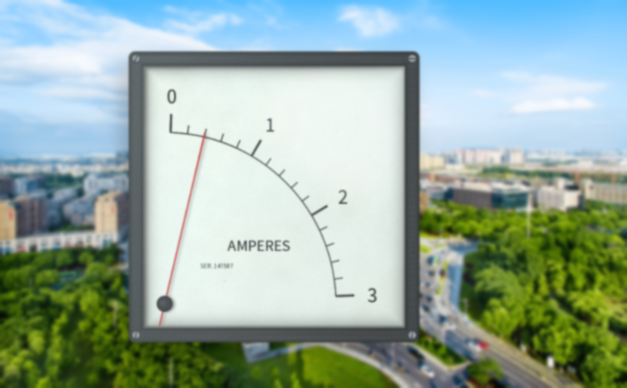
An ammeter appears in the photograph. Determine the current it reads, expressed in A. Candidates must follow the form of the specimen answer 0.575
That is 0.4
